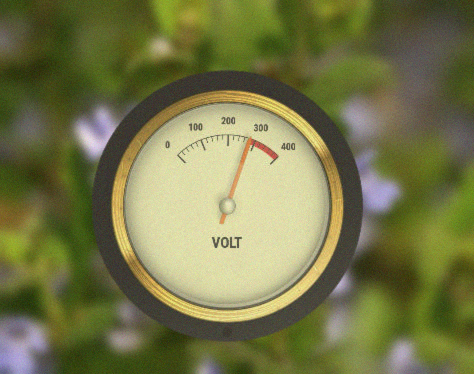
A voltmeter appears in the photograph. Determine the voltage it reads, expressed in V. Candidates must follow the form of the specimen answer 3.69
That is 280
